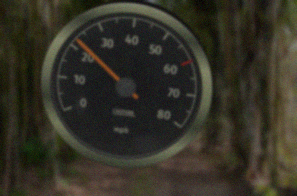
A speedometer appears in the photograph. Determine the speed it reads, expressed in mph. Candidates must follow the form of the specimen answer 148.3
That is 22.5
